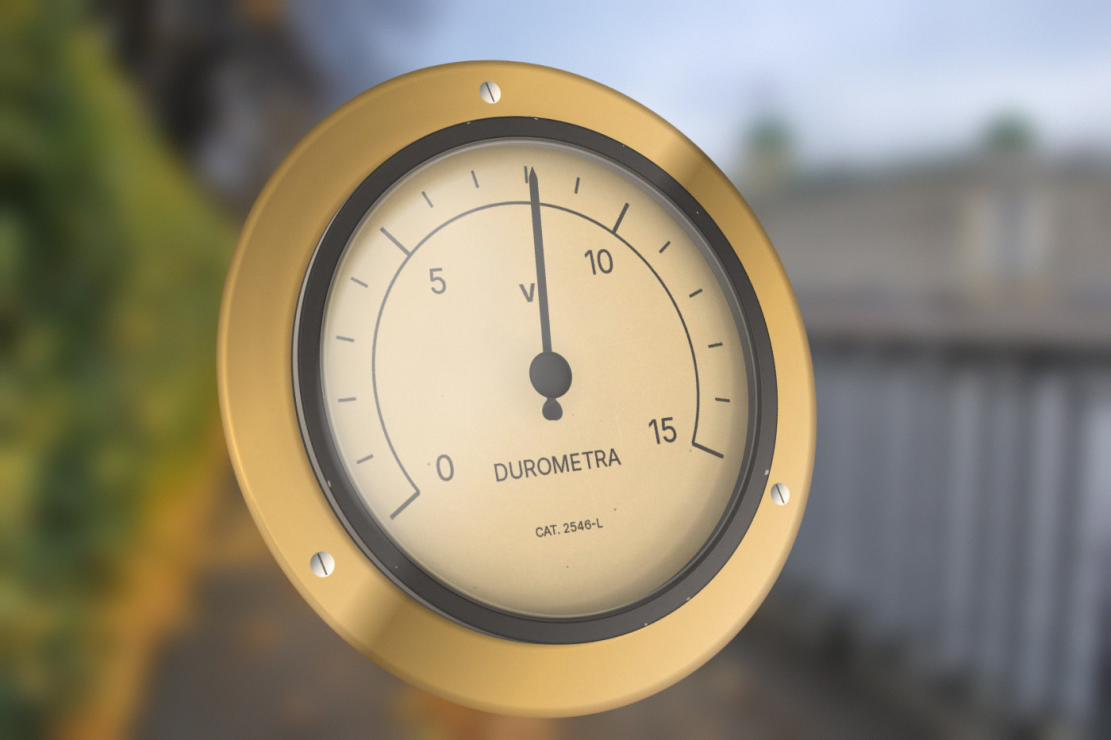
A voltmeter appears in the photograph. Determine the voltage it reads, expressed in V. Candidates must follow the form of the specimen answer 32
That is 8
